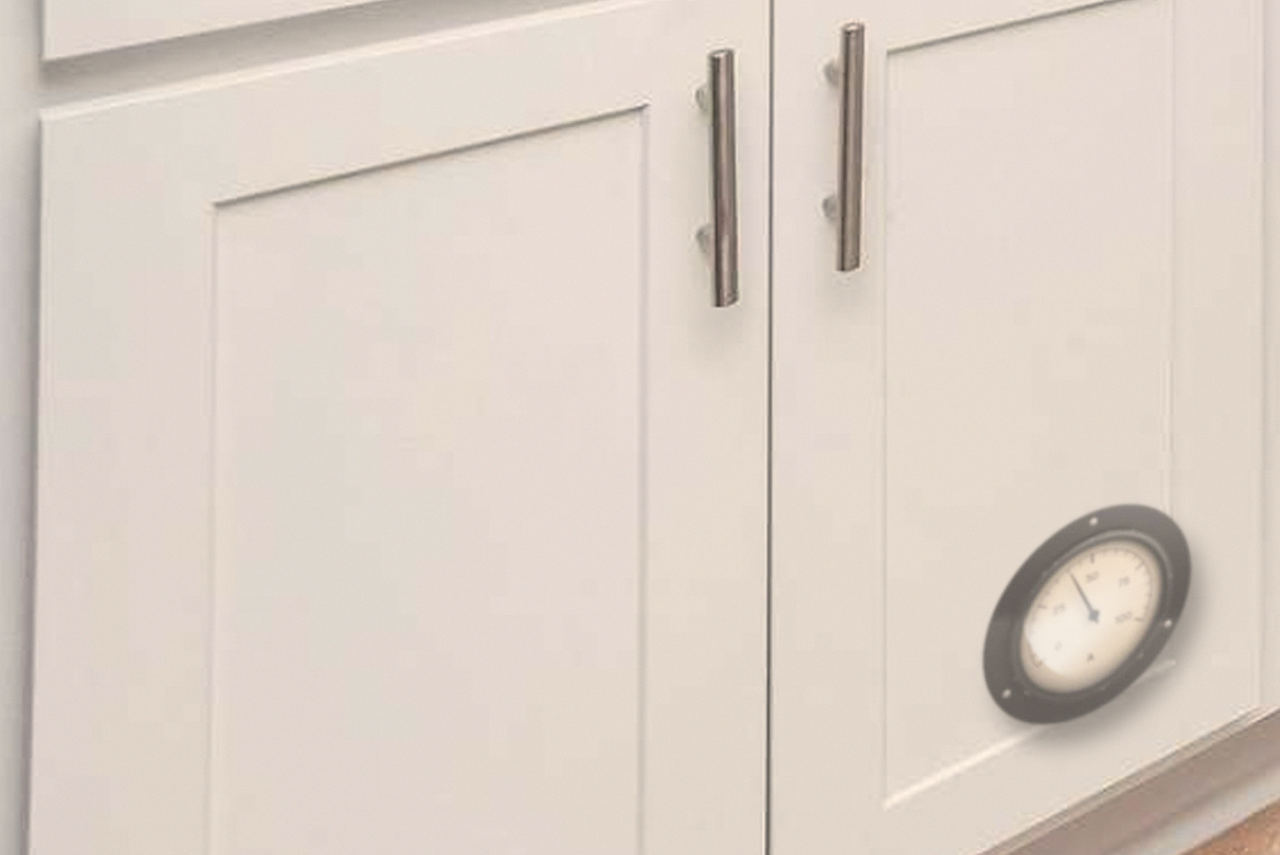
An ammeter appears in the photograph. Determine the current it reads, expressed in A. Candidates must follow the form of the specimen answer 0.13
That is 40
